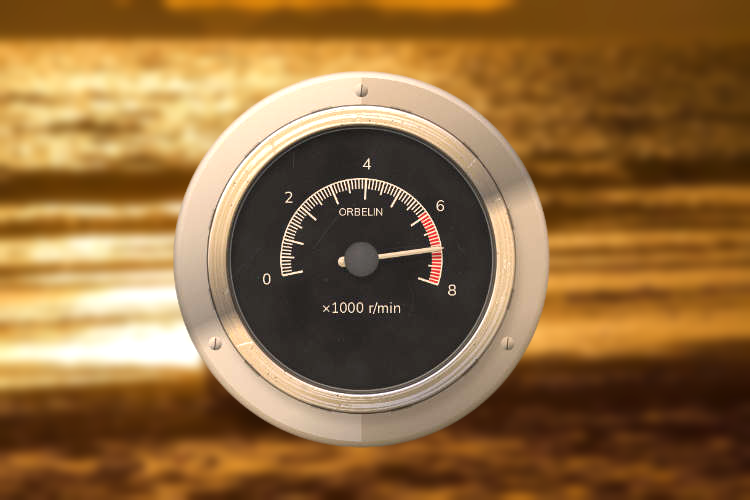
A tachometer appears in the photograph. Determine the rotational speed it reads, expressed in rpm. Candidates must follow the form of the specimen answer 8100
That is 7000
